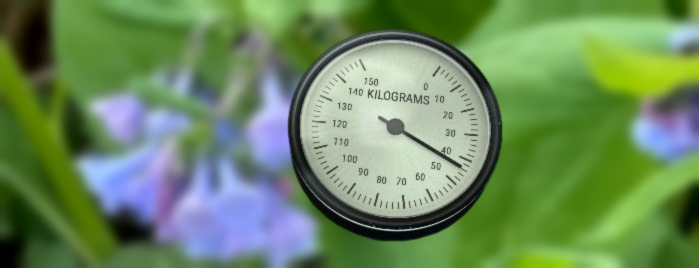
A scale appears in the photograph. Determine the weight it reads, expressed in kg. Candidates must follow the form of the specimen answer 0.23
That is 44
